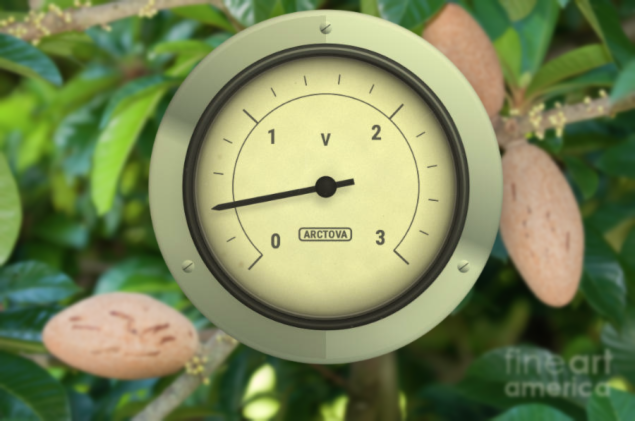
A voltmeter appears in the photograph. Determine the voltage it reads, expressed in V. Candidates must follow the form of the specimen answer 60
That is 0.4
